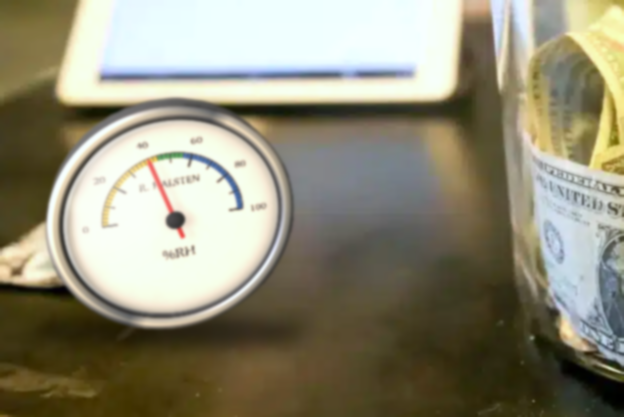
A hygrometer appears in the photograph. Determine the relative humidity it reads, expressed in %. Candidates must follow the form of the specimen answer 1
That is 40
